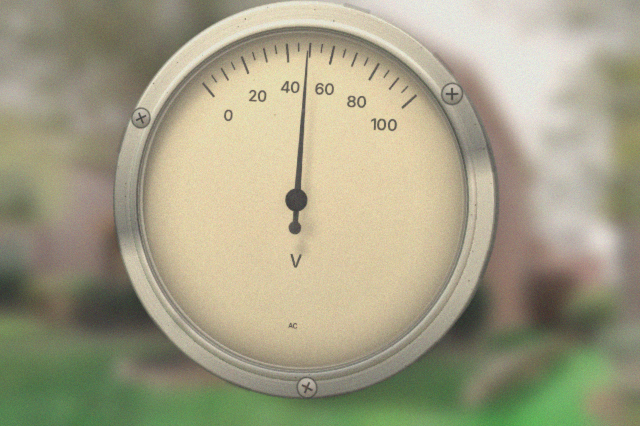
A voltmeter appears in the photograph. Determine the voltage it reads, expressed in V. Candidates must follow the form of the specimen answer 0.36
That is 50
